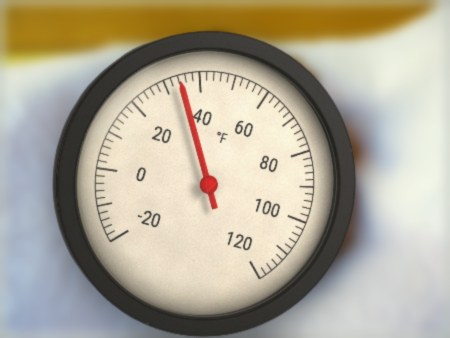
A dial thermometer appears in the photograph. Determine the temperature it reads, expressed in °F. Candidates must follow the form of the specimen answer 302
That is 34
